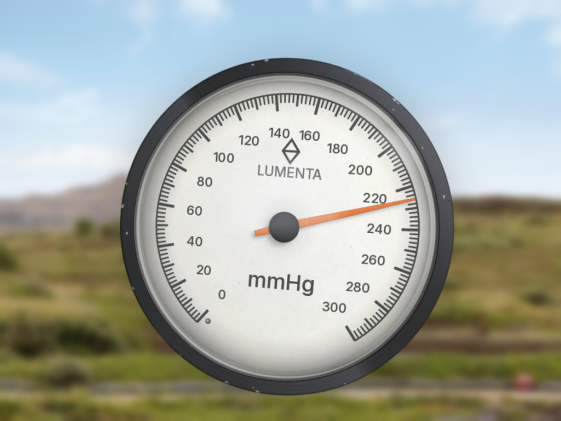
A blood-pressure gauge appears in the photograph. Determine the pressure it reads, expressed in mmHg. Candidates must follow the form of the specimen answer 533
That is 226
